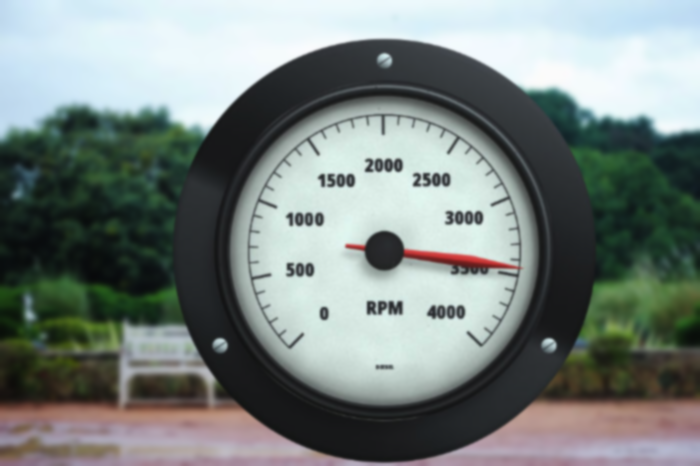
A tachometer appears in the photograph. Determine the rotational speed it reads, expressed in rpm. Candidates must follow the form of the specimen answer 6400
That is 3450
